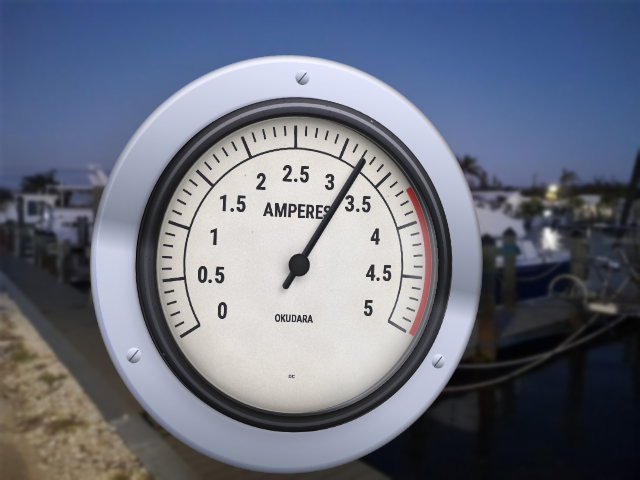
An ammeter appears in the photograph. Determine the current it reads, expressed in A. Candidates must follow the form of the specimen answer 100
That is 3.2
